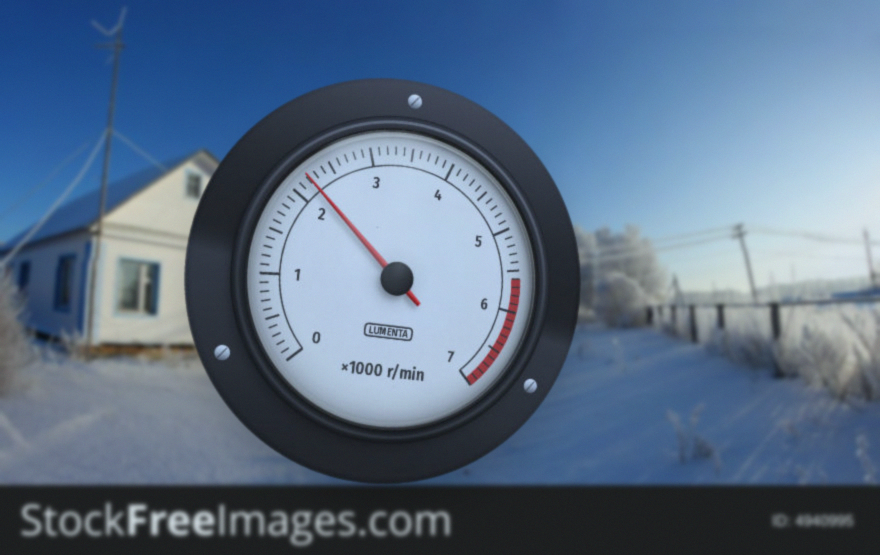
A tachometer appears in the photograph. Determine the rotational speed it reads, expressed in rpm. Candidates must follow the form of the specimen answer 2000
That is 2200
